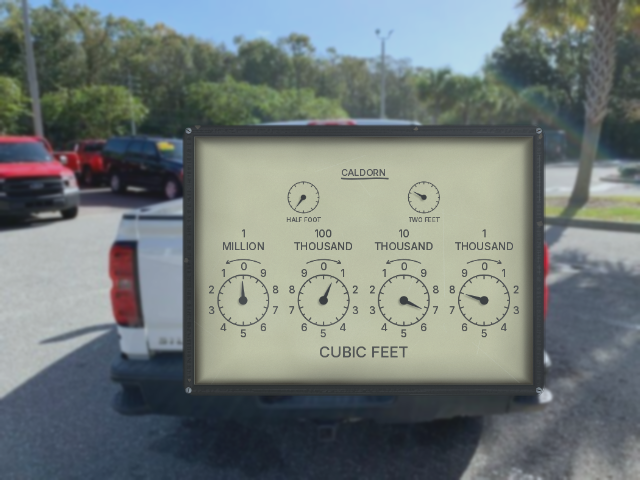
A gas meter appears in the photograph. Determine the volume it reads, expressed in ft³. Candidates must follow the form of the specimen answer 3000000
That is 6800
